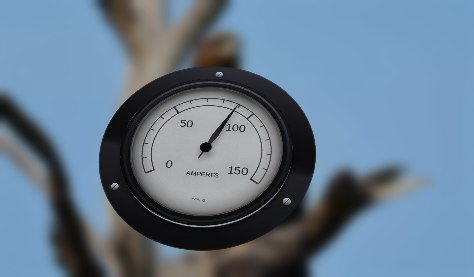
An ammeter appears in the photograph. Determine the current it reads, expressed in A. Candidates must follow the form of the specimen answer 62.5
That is 90
